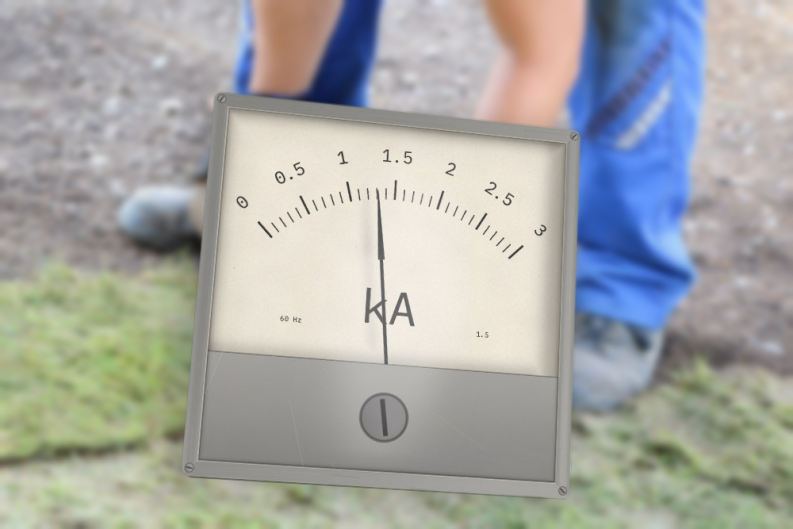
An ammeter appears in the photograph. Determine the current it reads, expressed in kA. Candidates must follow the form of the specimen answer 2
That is 1.3
